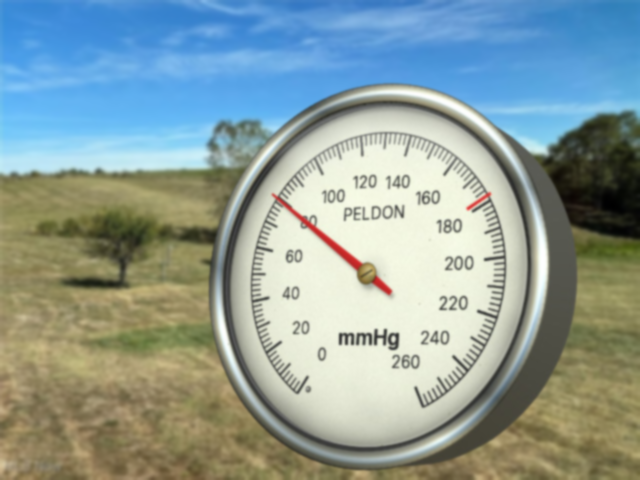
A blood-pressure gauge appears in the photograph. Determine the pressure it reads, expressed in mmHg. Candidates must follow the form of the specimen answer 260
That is 80
